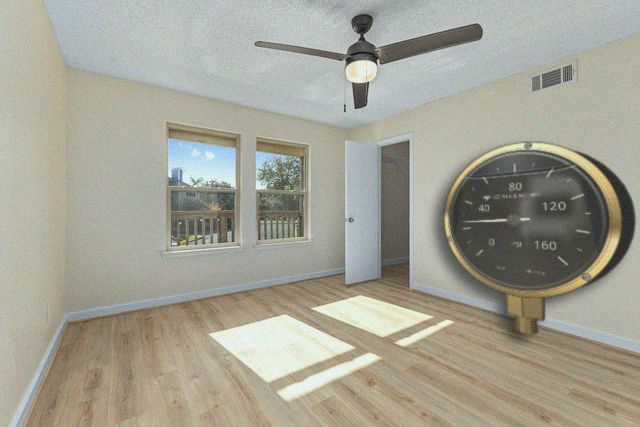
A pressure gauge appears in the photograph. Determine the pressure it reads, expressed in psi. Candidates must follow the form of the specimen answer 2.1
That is 25
